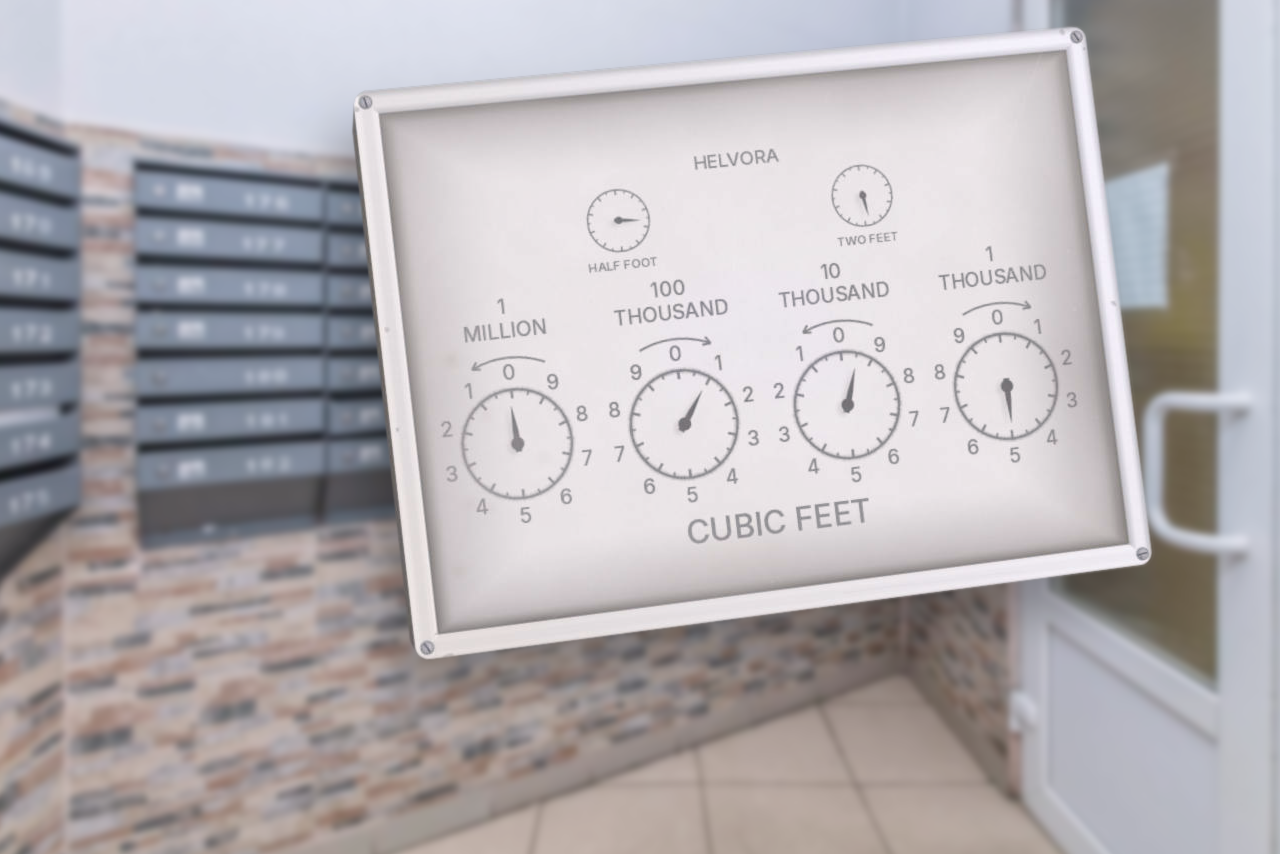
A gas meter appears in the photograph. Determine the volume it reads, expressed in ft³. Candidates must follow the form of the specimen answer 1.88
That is 9500
